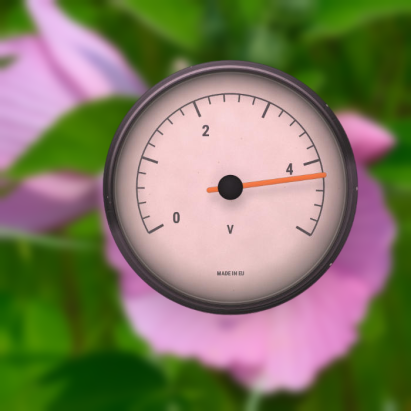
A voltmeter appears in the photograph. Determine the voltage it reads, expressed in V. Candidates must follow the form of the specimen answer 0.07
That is 4.2
